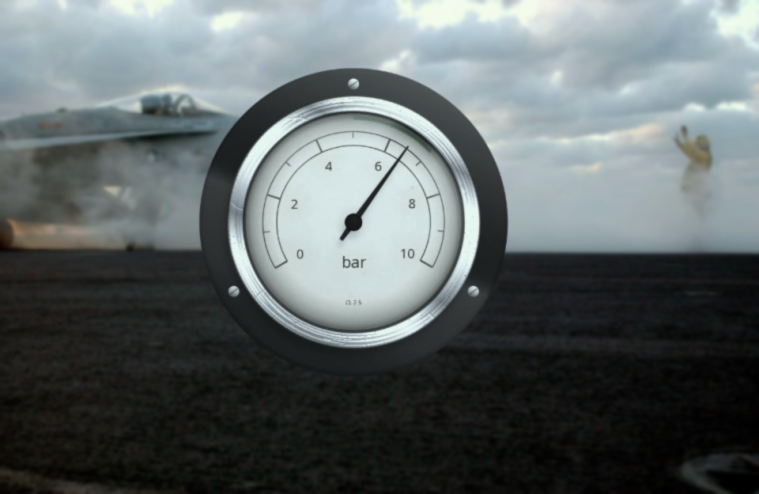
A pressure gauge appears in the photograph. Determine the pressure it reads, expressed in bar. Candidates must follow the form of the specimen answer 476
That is 6.5
